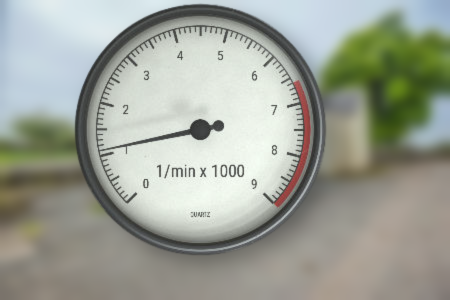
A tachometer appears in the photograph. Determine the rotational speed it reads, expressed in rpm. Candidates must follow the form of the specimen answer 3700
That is 1100
